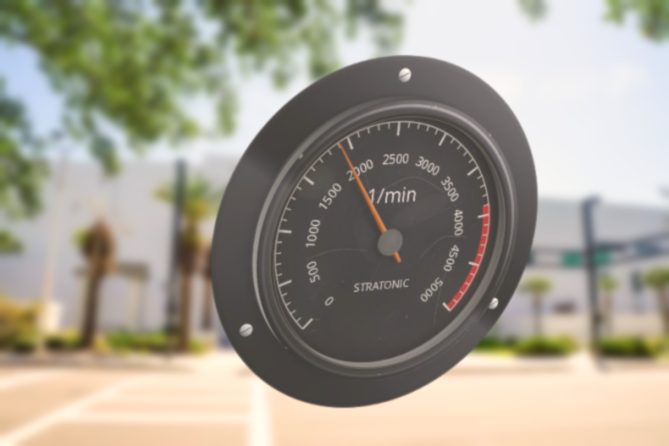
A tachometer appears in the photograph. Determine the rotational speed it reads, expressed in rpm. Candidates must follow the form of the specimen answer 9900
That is 1900
